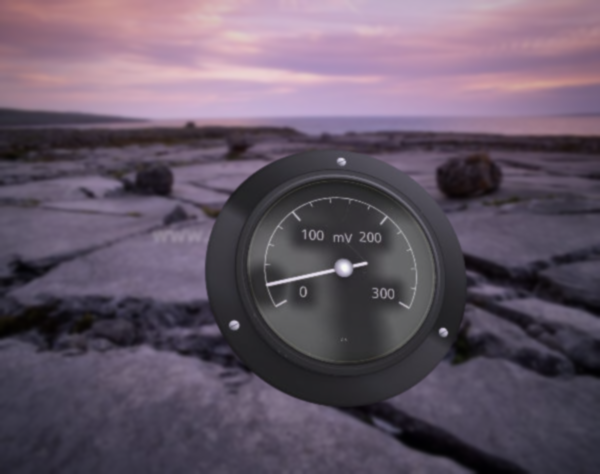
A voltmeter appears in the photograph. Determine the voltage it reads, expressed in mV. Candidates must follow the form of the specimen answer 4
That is 20
